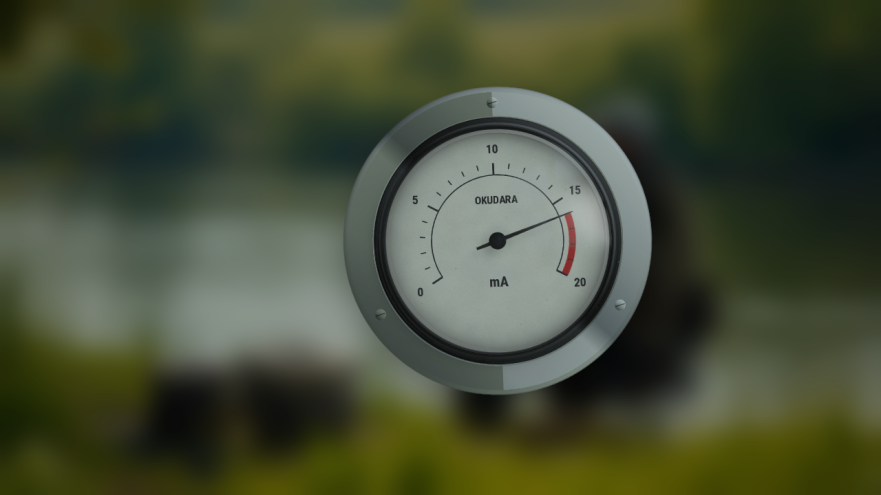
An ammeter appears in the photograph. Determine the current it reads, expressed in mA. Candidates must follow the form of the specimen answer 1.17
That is 16
